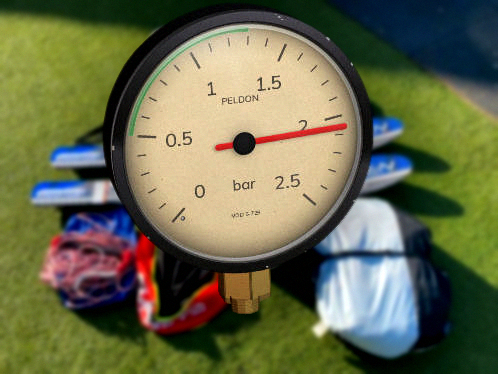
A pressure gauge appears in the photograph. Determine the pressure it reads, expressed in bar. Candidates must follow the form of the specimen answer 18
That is 2.05
